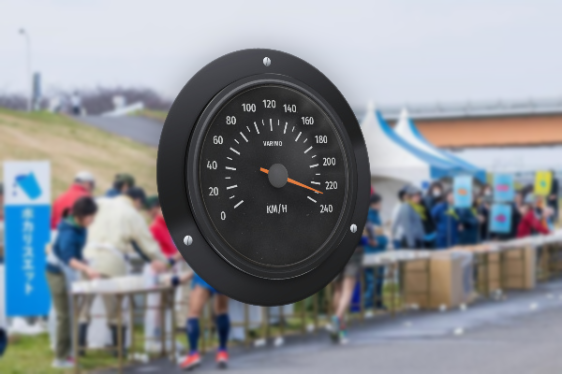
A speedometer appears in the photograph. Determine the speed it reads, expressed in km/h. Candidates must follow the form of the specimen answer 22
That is 230
